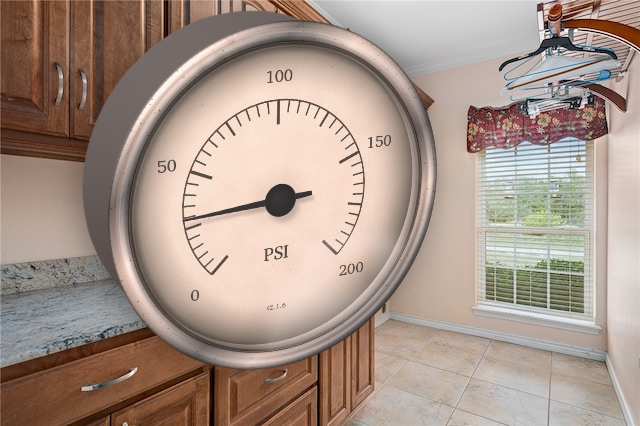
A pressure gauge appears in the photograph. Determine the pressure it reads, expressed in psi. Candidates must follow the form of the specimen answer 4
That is 30
